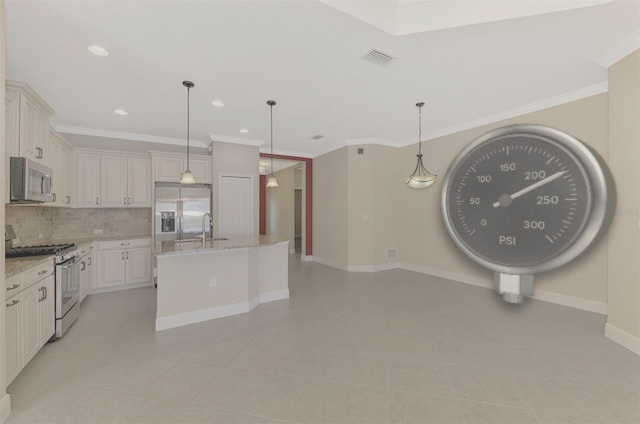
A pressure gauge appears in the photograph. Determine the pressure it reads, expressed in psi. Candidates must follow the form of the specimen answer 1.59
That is 220
